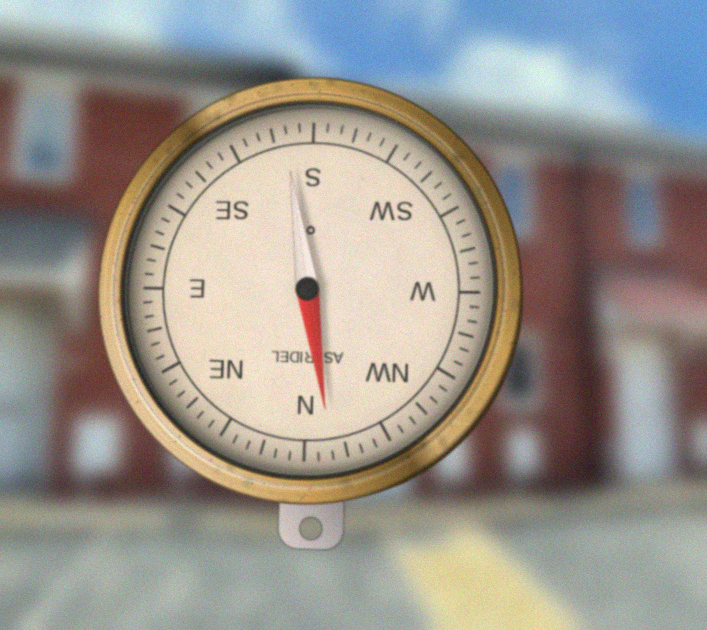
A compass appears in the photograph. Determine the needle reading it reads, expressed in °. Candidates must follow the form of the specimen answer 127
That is 350
